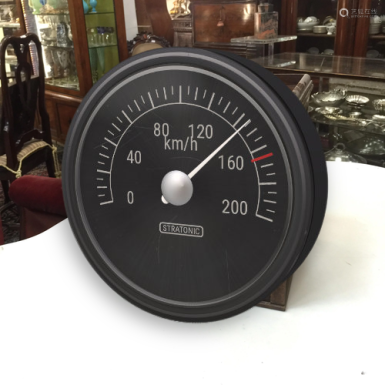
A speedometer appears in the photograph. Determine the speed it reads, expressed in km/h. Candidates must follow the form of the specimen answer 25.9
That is 145
